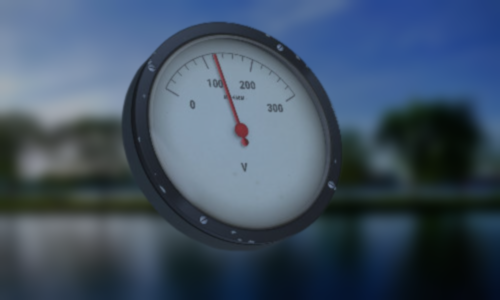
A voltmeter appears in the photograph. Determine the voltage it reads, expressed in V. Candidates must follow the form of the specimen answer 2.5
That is 120
